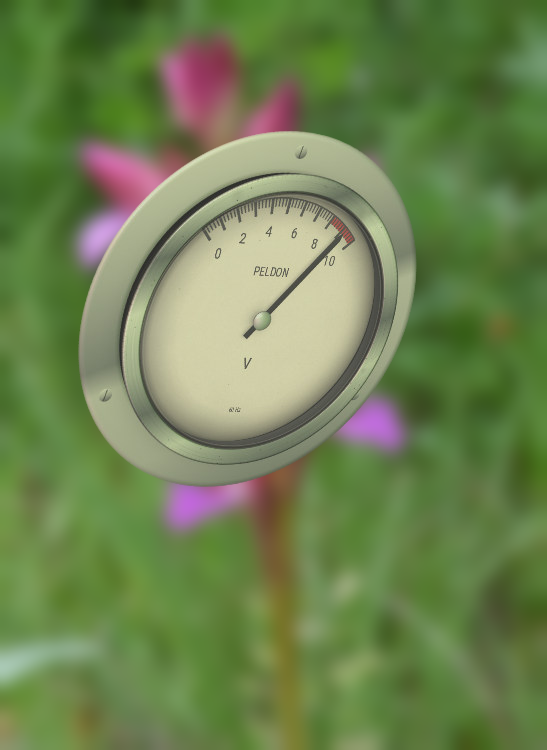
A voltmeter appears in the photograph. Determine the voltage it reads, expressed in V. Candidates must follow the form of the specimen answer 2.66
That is 9
